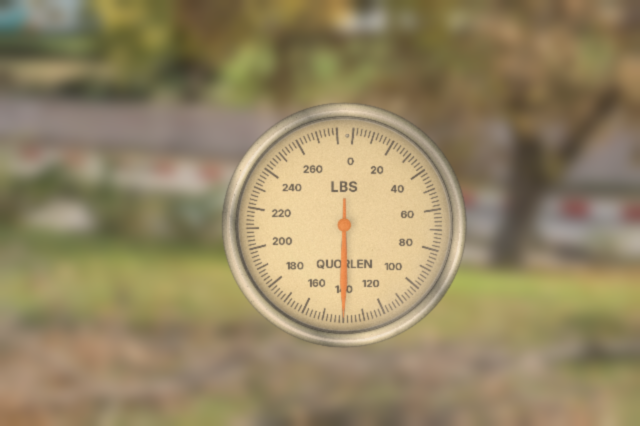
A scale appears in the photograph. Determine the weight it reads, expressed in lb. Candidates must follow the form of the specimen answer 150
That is 140
